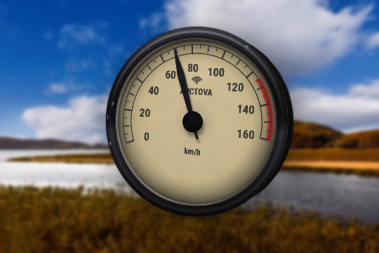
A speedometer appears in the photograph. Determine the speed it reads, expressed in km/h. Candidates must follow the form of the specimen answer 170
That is 70
